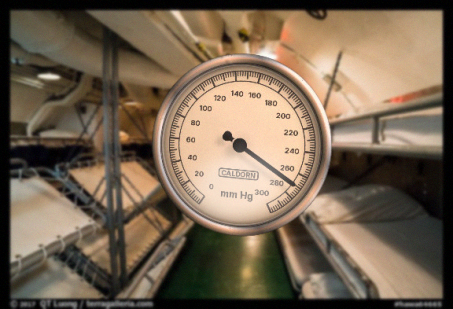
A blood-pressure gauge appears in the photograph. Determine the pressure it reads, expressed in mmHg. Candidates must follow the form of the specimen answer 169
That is 270
